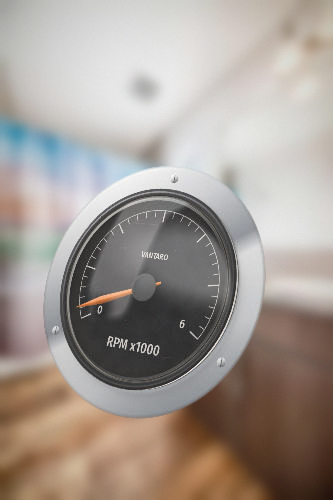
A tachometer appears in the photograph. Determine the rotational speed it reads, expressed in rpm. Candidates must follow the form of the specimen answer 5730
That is 200
